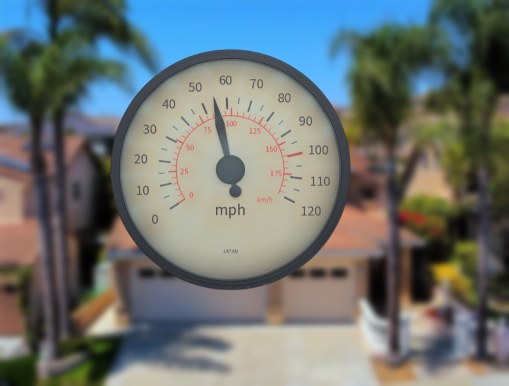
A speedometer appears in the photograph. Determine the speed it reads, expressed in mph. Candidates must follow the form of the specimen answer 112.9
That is 55
